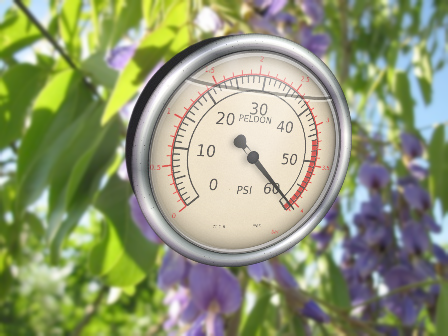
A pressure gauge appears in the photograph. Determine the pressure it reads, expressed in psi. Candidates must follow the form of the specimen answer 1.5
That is 59
